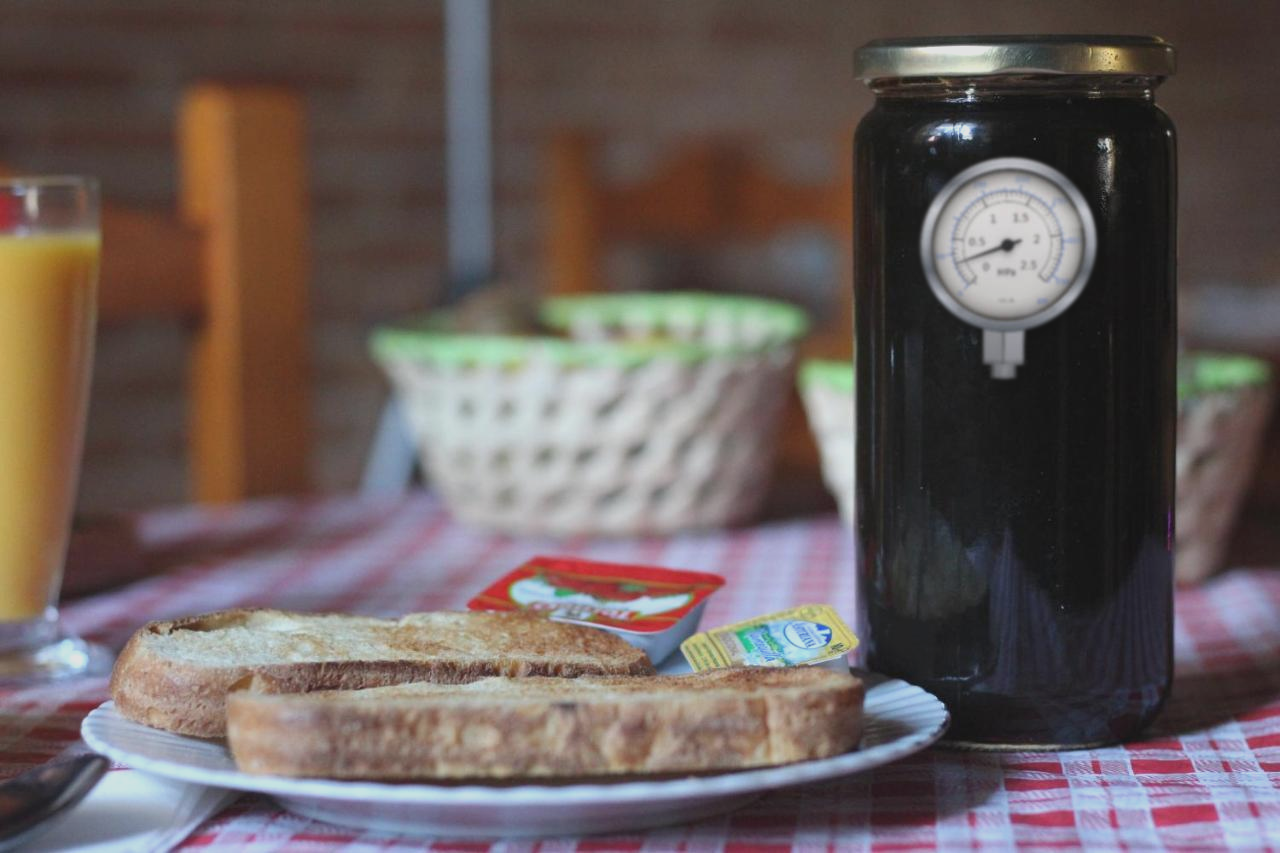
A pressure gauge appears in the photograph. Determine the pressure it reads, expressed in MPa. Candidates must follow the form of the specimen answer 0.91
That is 0.25
